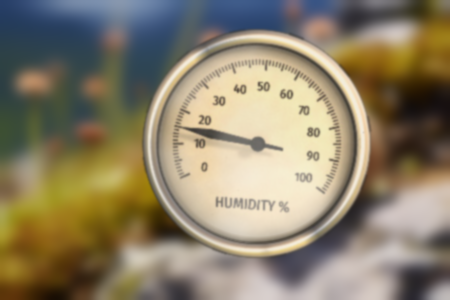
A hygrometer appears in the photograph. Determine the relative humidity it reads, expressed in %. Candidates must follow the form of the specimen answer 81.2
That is 15
